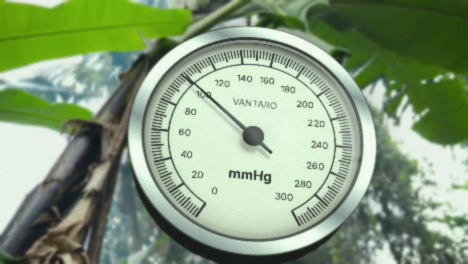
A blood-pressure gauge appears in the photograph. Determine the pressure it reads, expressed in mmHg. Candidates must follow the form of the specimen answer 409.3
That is 100
